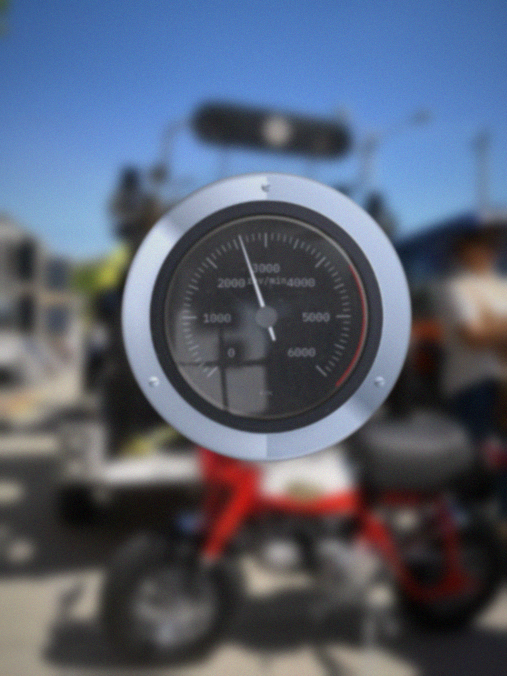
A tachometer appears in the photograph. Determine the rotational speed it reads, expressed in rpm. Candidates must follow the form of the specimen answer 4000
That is 2600
